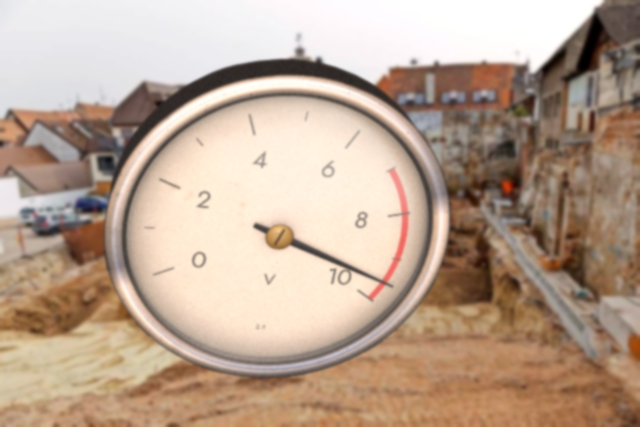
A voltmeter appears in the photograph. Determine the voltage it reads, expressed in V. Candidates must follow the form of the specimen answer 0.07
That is 9.5
